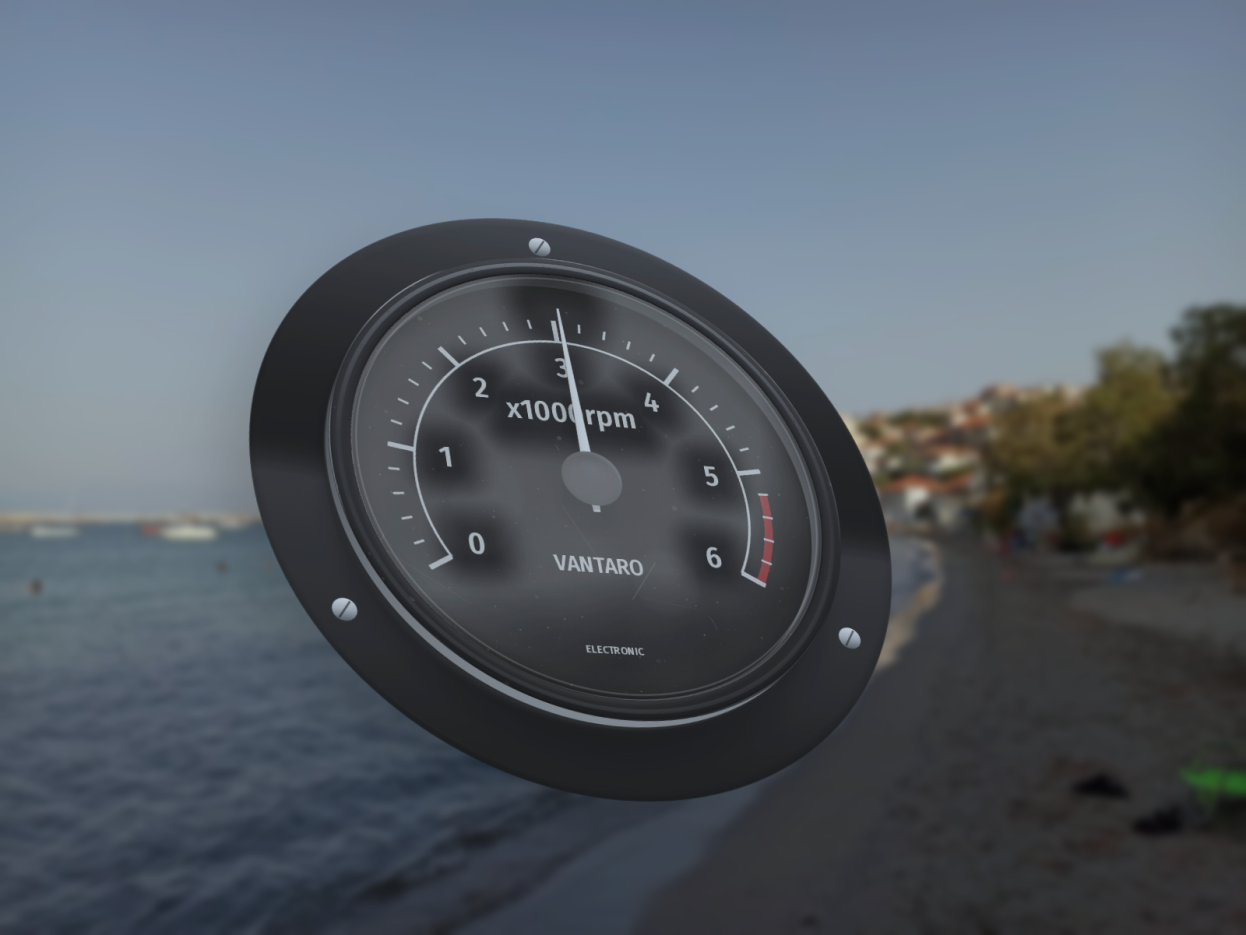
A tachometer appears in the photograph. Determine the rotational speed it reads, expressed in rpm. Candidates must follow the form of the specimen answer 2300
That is 3000
